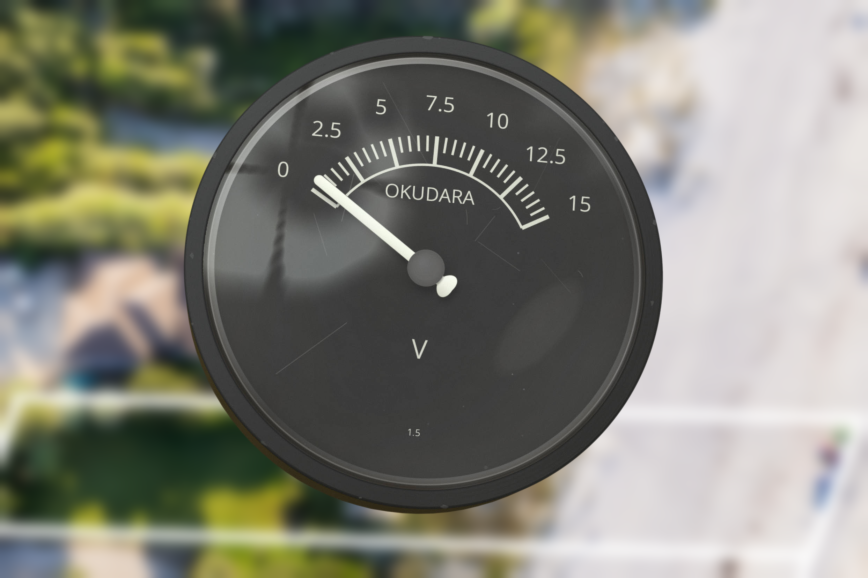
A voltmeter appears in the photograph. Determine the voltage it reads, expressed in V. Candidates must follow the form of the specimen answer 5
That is 0.5
